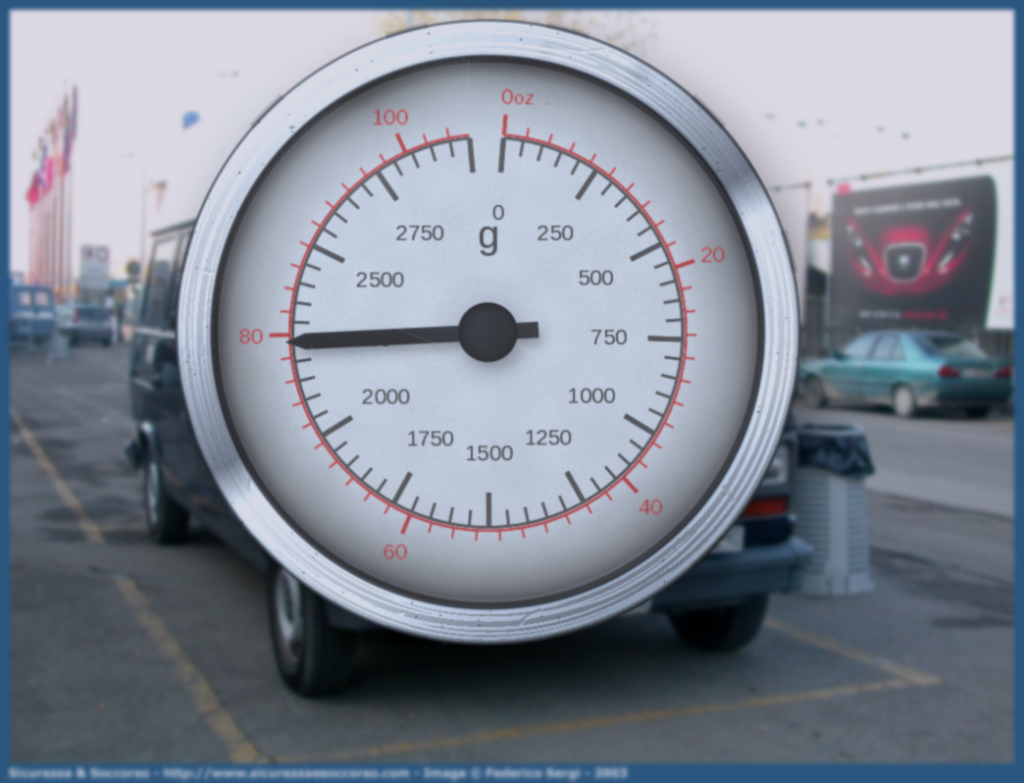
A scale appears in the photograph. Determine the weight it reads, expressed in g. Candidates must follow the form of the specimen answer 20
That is 2250
